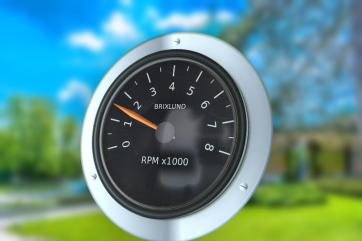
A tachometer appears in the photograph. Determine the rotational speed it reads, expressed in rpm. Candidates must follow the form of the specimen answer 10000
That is 1500
